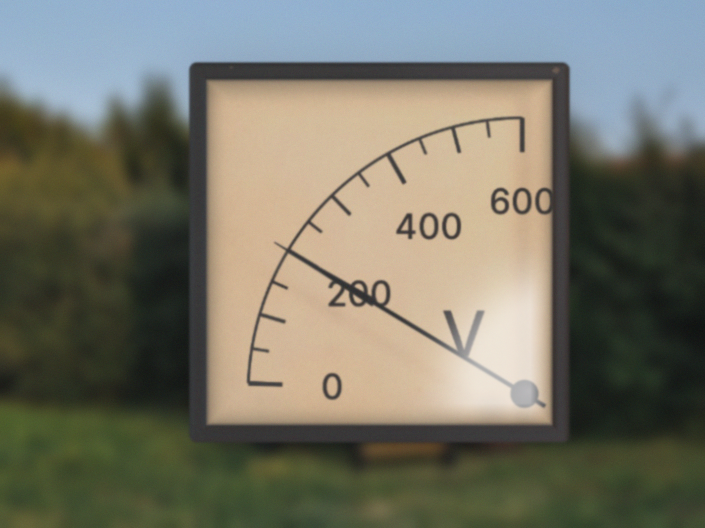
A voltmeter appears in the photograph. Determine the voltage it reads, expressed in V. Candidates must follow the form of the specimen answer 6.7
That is 200
